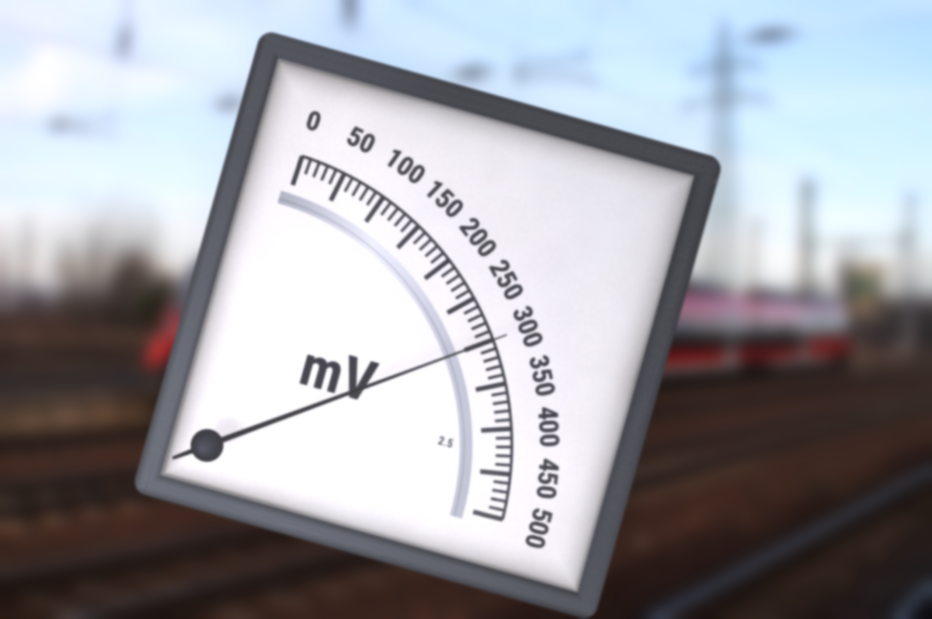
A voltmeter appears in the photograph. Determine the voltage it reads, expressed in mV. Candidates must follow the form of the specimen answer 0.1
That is 300
